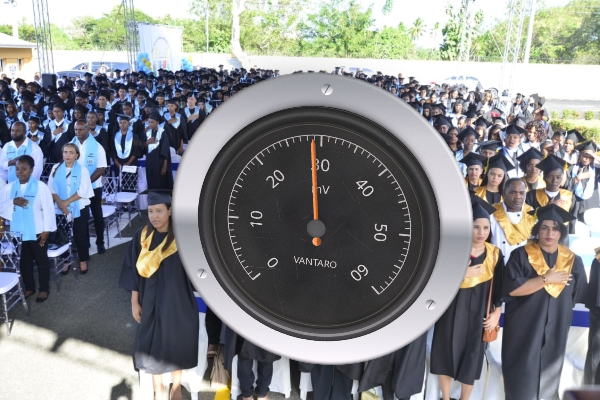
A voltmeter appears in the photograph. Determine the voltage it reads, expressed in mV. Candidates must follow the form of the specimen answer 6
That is 29
